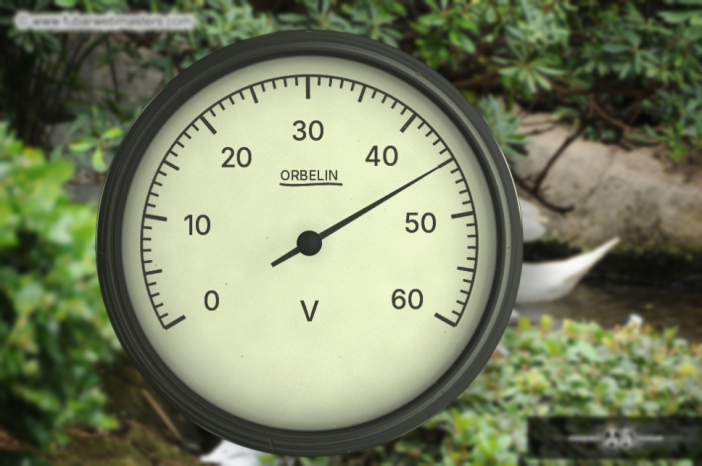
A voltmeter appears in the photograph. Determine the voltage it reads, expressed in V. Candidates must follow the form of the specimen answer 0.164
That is 45
